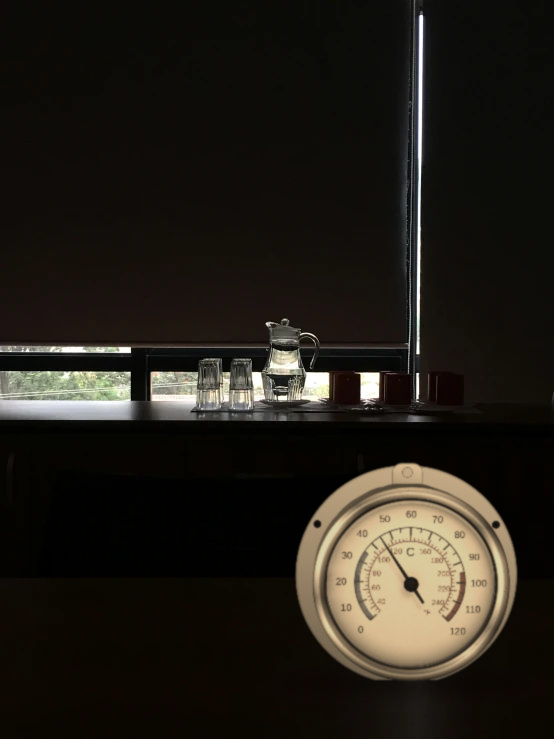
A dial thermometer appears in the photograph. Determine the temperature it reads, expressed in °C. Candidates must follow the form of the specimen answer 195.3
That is 45
